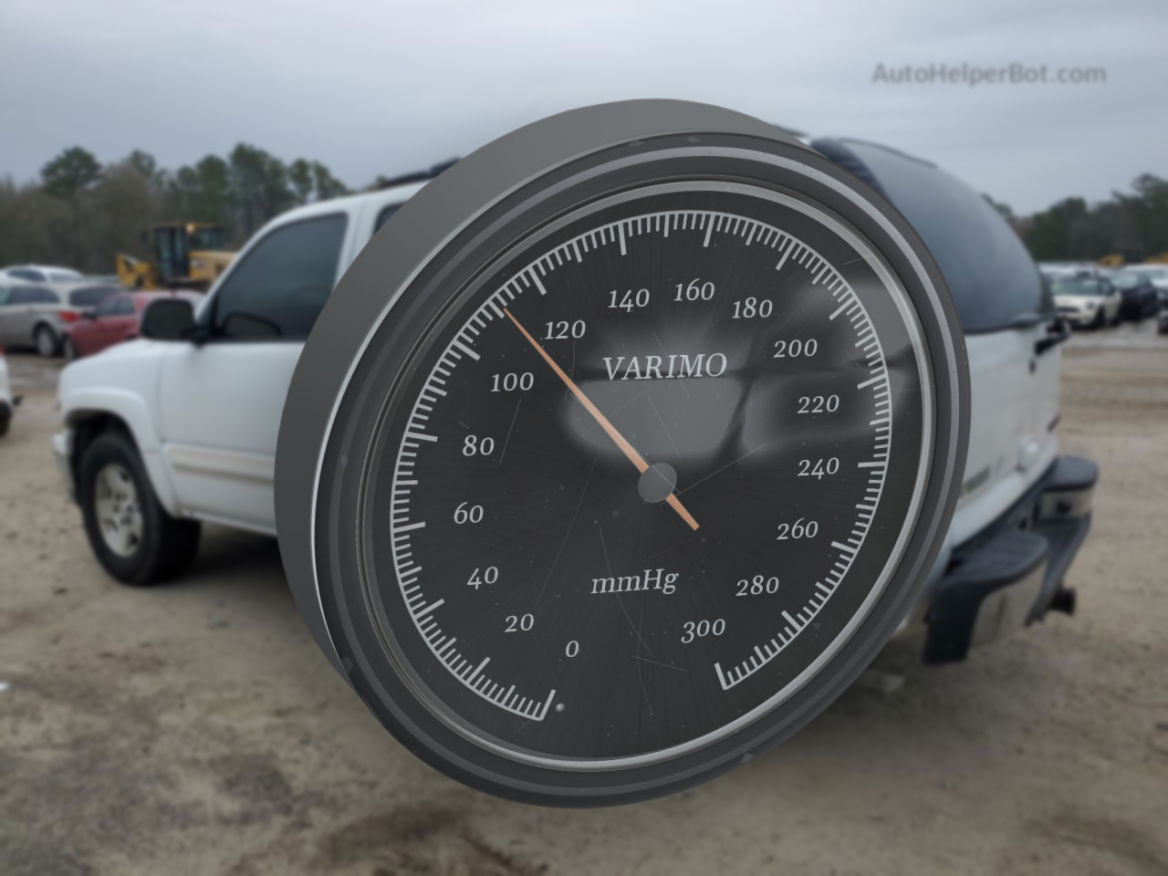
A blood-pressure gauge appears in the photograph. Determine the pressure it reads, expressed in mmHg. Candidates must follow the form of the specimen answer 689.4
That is 111
